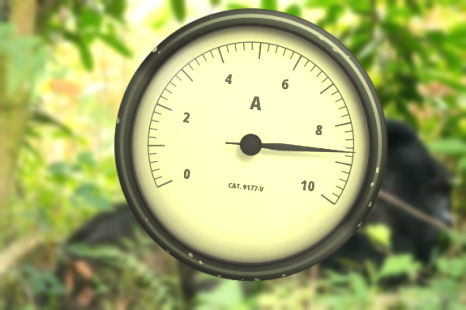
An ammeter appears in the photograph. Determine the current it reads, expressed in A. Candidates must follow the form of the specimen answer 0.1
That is 8.7
